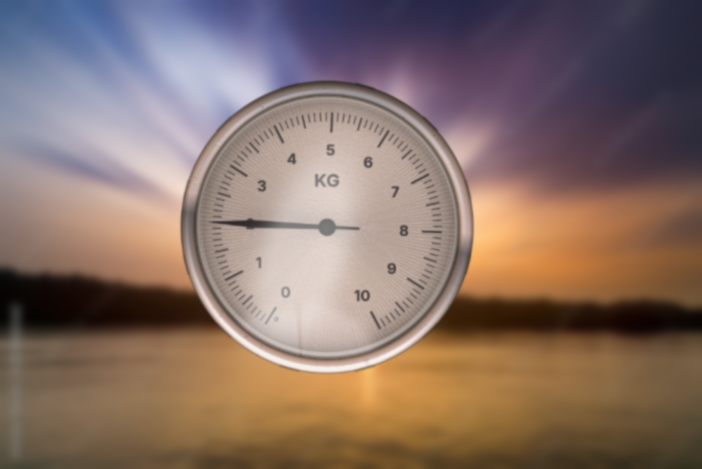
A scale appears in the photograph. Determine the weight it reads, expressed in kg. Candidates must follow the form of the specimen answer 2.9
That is 2
